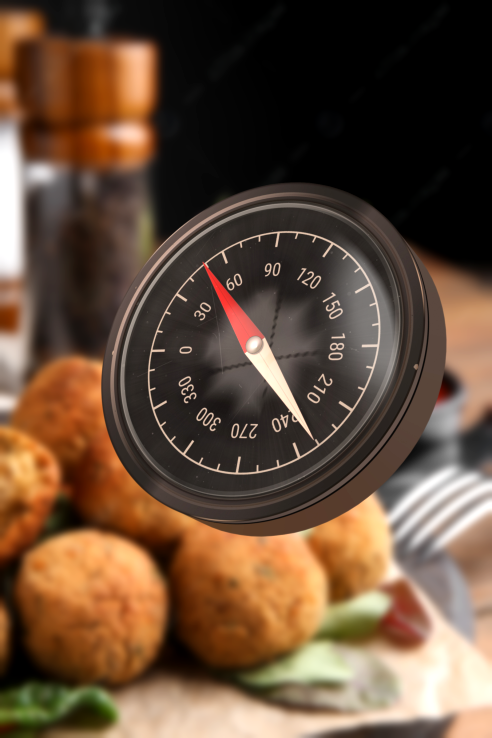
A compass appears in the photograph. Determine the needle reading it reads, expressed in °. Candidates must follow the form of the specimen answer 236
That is 50
